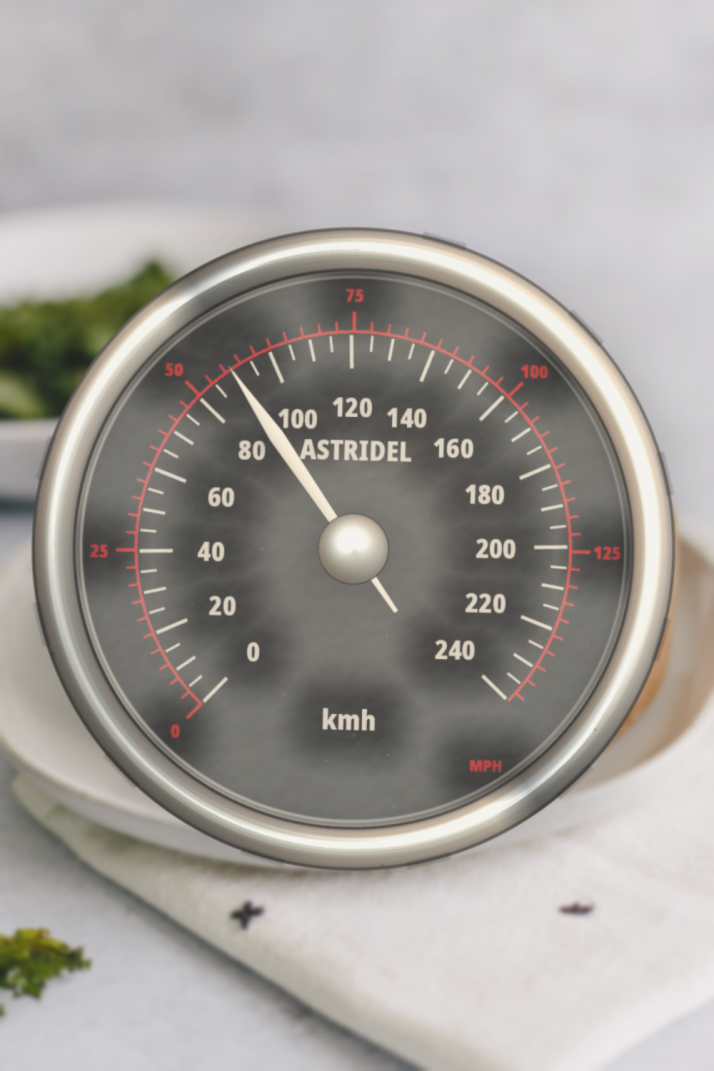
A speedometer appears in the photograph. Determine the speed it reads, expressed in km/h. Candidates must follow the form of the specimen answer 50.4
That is 90
